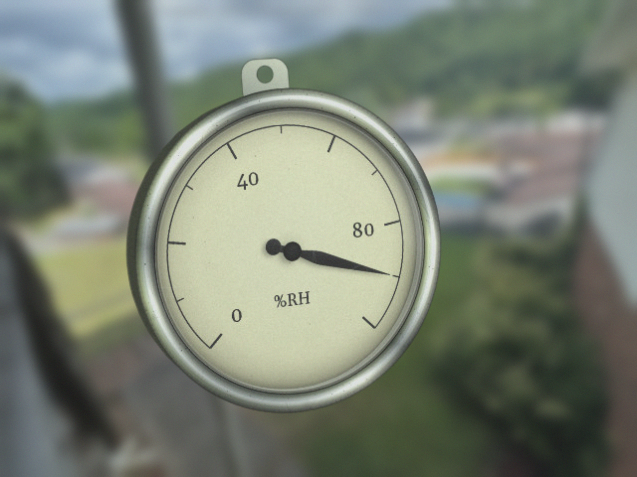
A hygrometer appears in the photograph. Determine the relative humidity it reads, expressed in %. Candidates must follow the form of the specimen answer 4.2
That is 90
